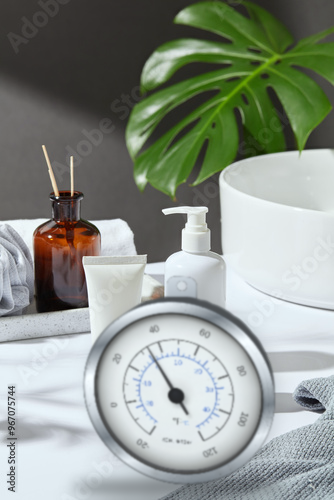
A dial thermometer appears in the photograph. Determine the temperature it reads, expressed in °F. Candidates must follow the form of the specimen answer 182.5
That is 35
